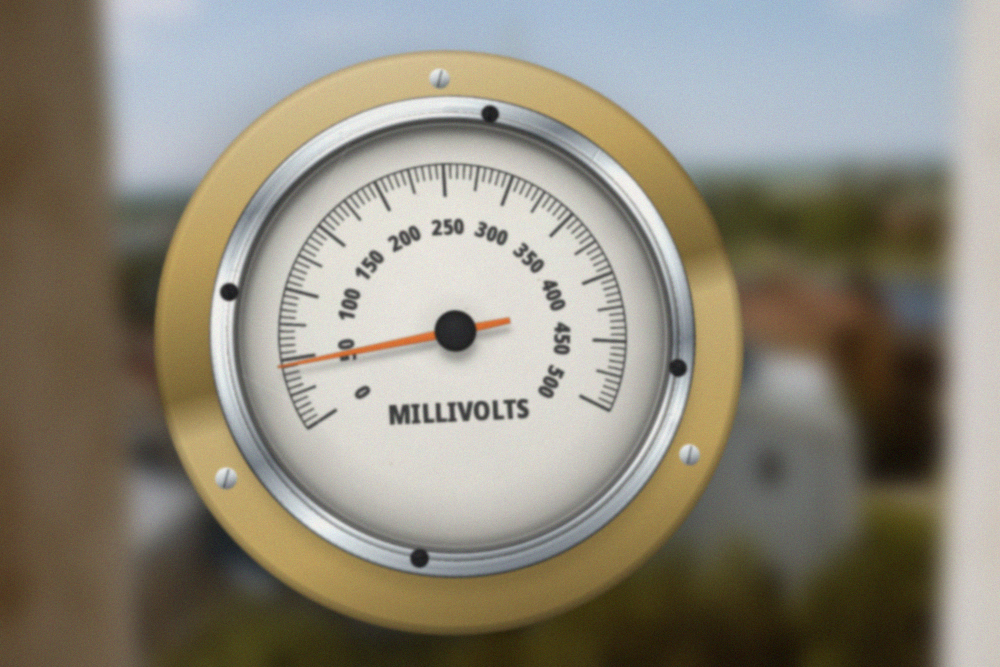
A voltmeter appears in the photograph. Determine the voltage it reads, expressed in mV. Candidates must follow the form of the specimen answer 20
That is 45
